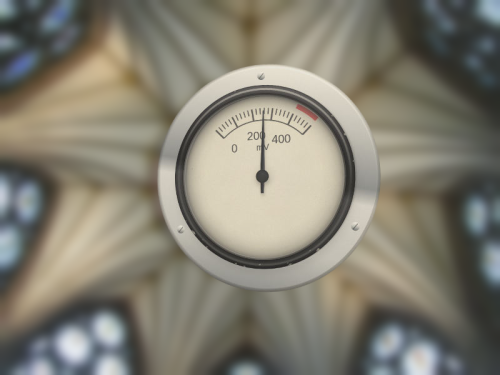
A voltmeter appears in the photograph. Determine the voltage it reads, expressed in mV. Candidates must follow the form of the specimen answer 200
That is 260
